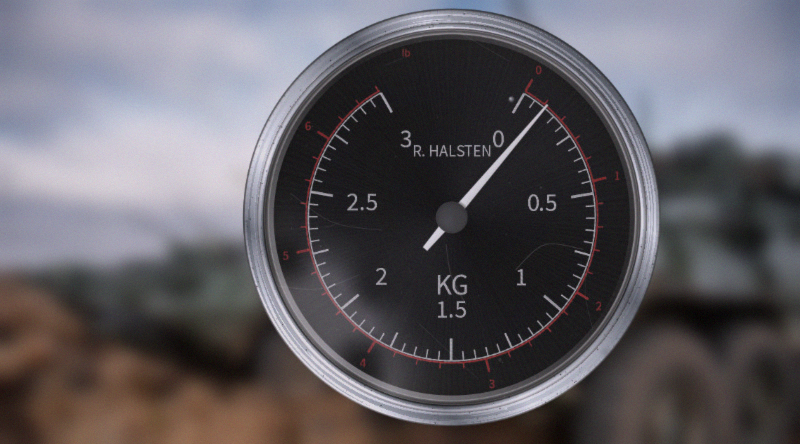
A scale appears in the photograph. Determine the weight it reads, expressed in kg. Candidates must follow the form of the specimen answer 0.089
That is 0.1
